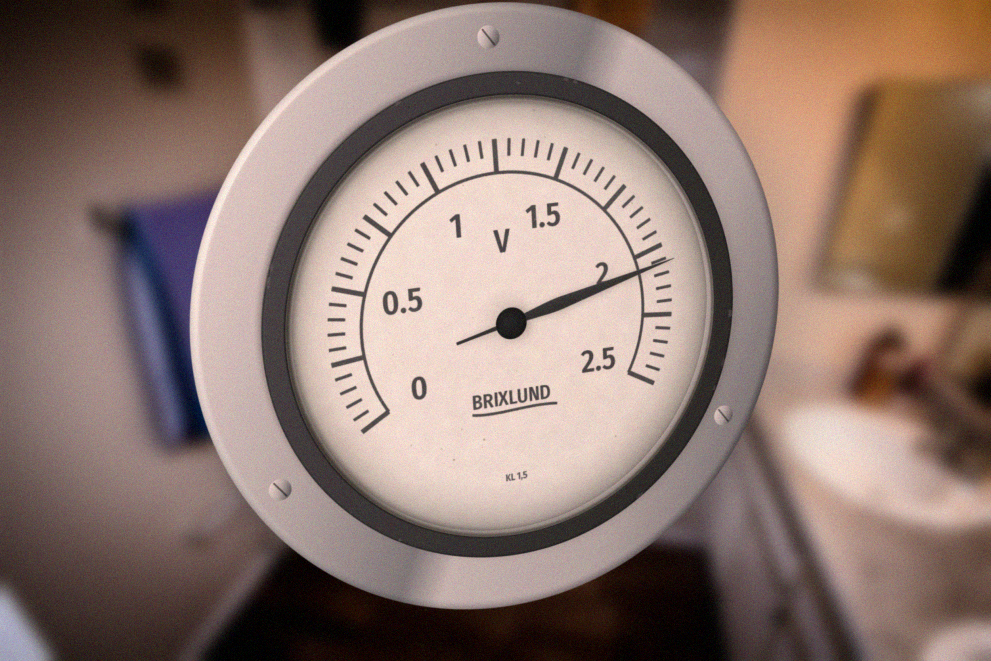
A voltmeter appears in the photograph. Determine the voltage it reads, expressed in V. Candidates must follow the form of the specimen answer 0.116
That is 2.05
